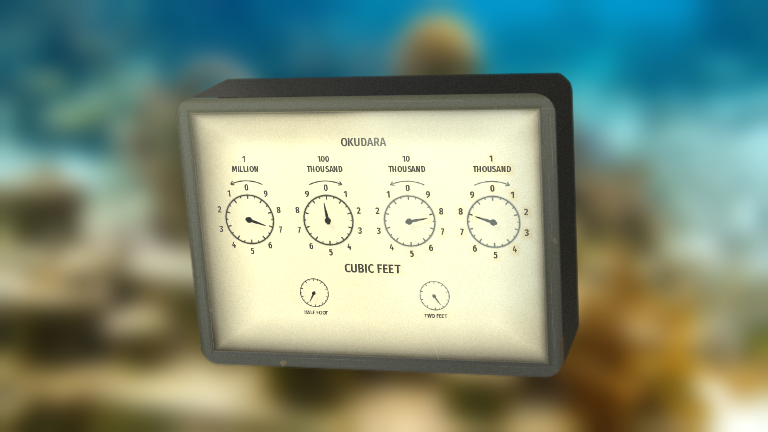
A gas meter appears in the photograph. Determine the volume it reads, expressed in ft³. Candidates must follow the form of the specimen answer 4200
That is 697800
